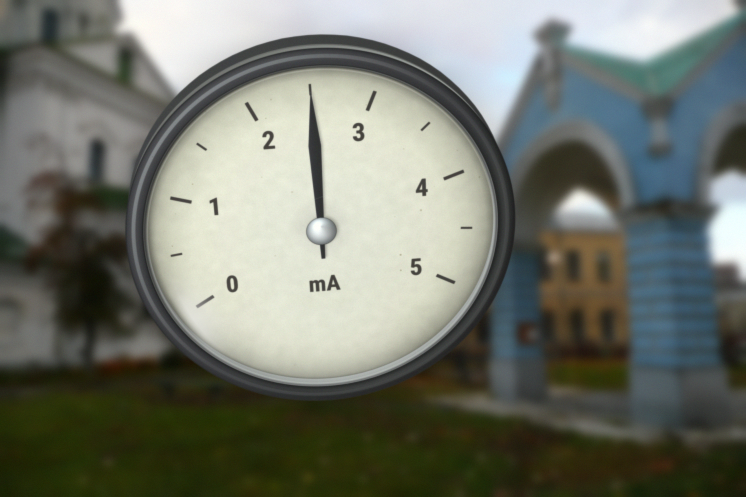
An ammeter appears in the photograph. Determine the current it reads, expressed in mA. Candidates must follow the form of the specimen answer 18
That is 2.5
